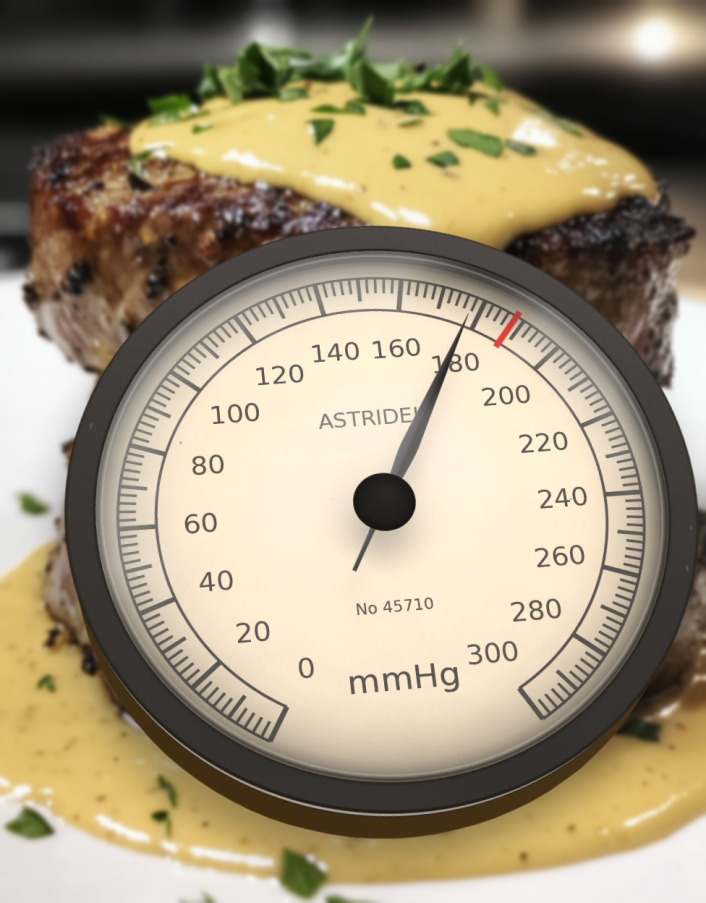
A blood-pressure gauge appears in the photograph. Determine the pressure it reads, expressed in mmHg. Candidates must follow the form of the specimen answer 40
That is 178
